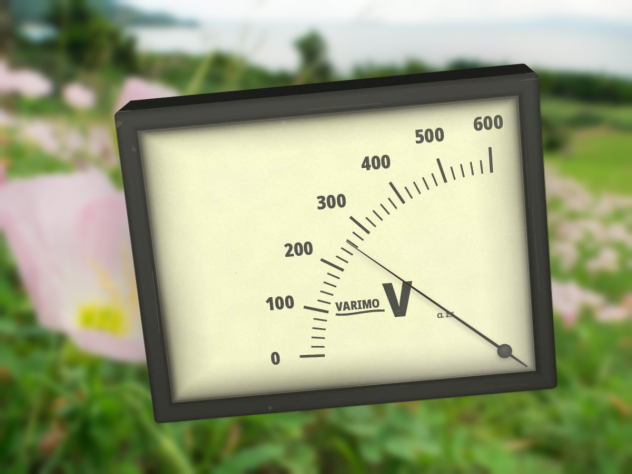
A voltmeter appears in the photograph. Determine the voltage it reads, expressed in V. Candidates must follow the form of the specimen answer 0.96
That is 260
